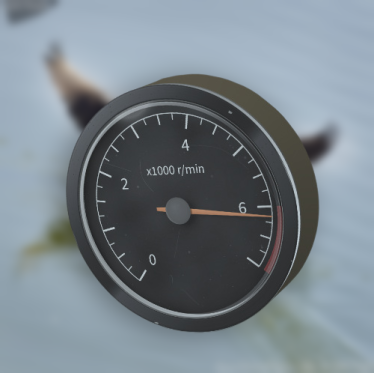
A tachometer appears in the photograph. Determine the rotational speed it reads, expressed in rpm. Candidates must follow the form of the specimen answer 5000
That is 6125
